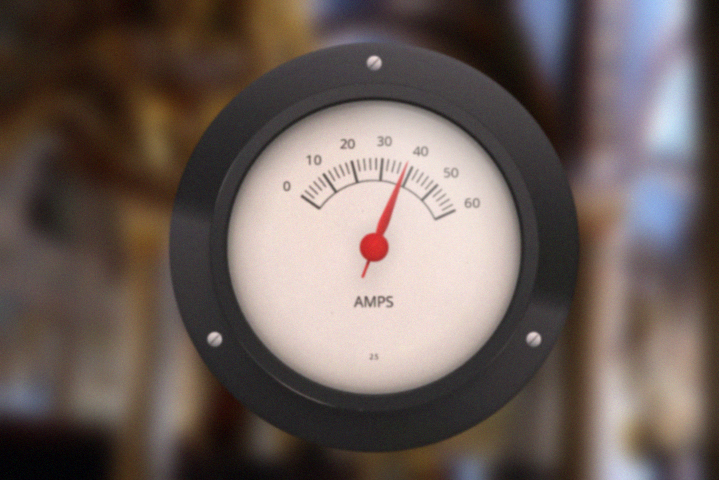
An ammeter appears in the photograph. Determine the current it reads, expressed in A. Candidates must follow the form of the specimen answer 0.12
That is 38
